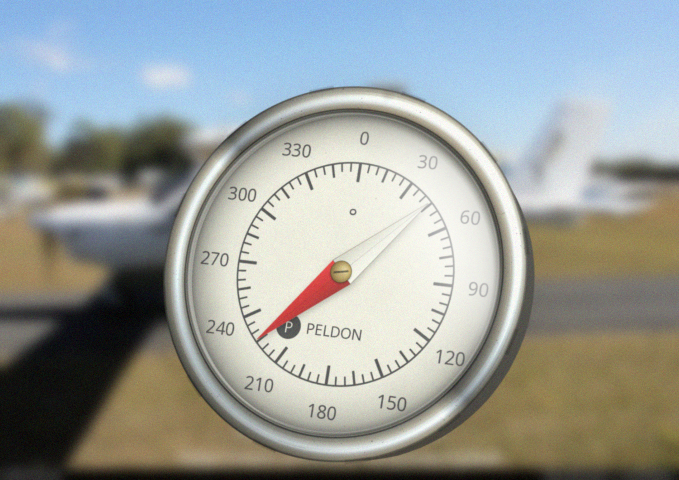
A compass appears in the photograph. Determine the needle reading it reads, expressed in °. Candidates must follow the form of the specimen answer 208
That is 225
